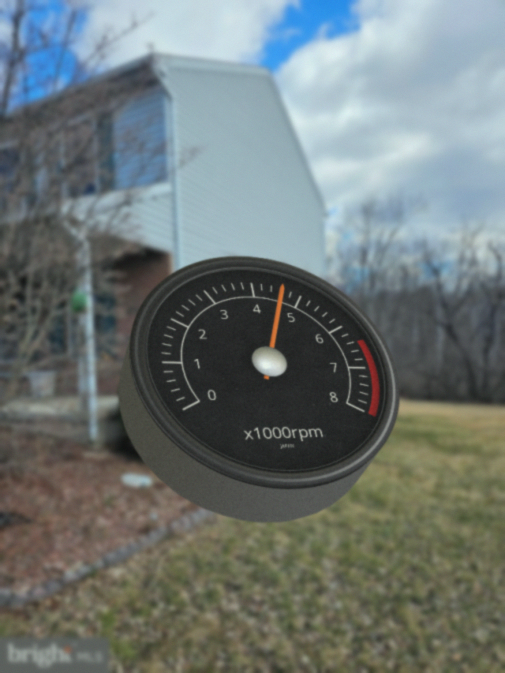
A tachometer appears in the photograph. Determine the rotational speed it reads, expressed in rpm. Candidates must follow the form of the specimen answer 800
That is 4600
